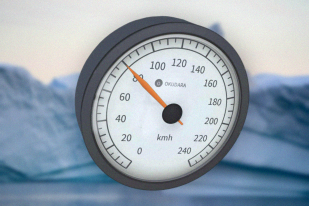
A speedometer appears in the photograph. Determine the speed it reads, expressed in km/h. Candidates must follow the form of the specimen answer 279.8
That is 80
